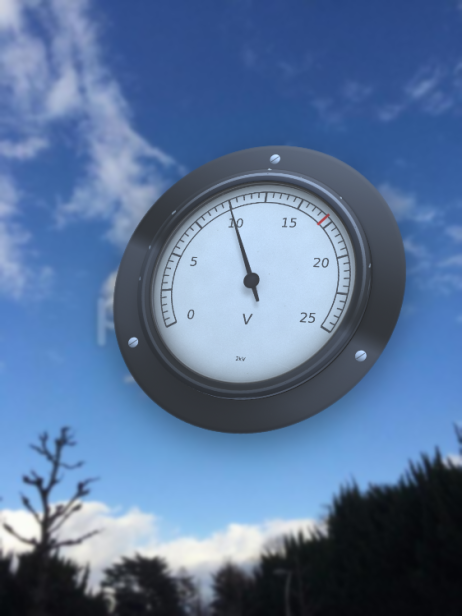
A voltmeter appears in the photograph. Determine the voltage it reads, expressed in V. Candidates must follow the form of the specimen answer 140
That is 10
